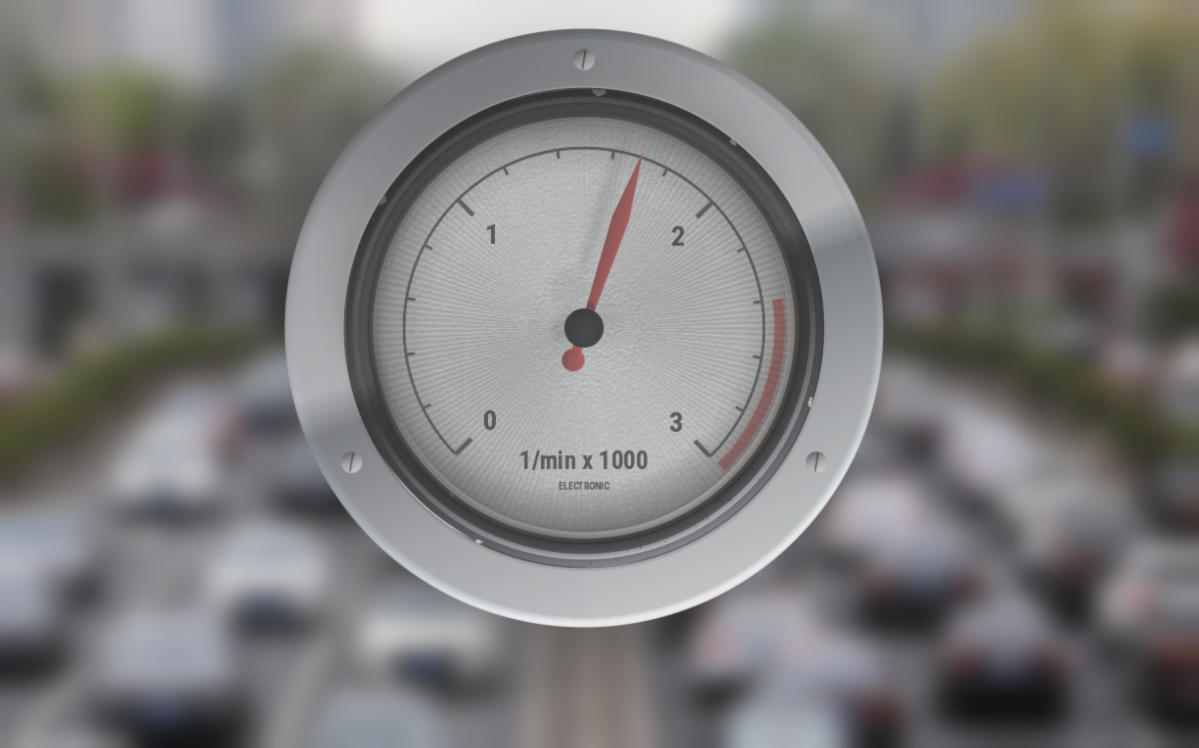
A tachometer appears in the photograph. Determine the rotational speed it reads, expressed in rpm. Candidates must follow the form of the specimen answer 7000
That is 1700
